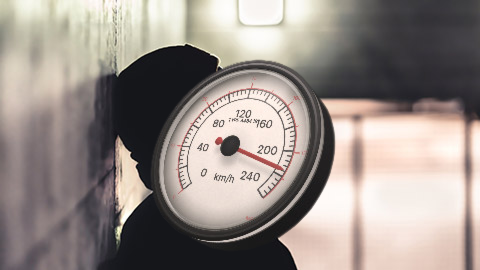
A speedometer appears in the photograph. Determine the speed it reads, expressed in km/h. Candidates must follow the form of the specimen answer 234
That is 216
